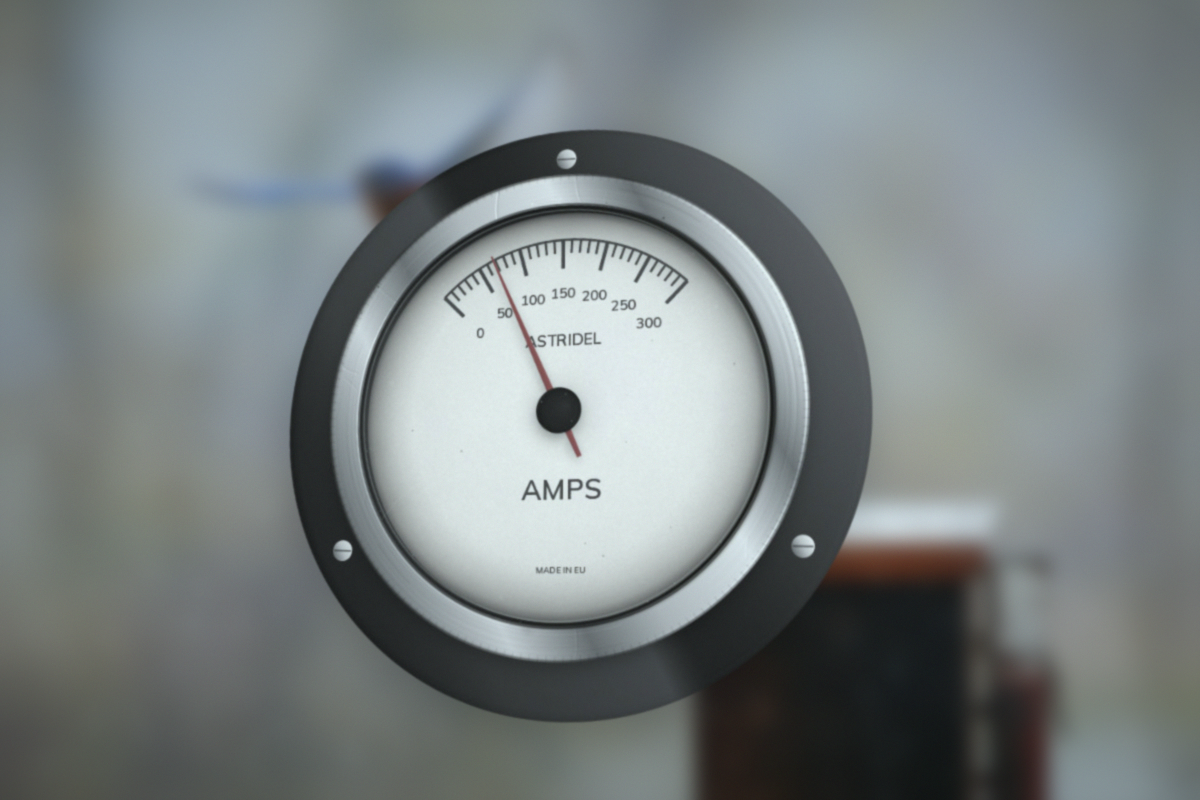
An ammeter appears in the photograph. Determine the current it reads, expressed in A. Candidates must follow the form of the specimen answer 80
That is 70
